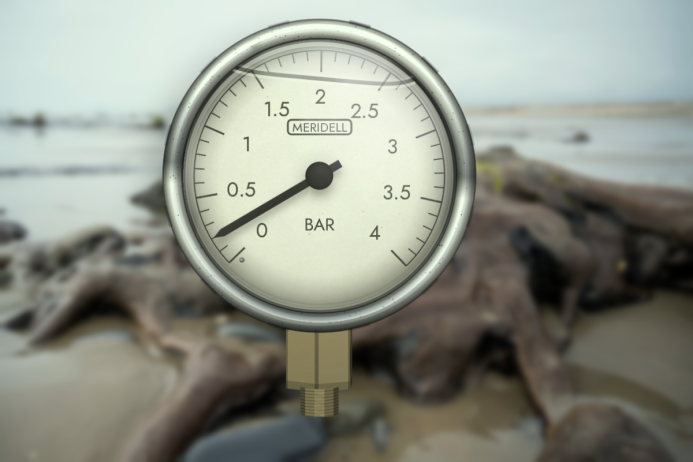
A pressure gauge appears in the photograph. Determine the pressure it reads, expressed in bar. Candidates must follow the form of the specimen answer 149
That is 0.2
